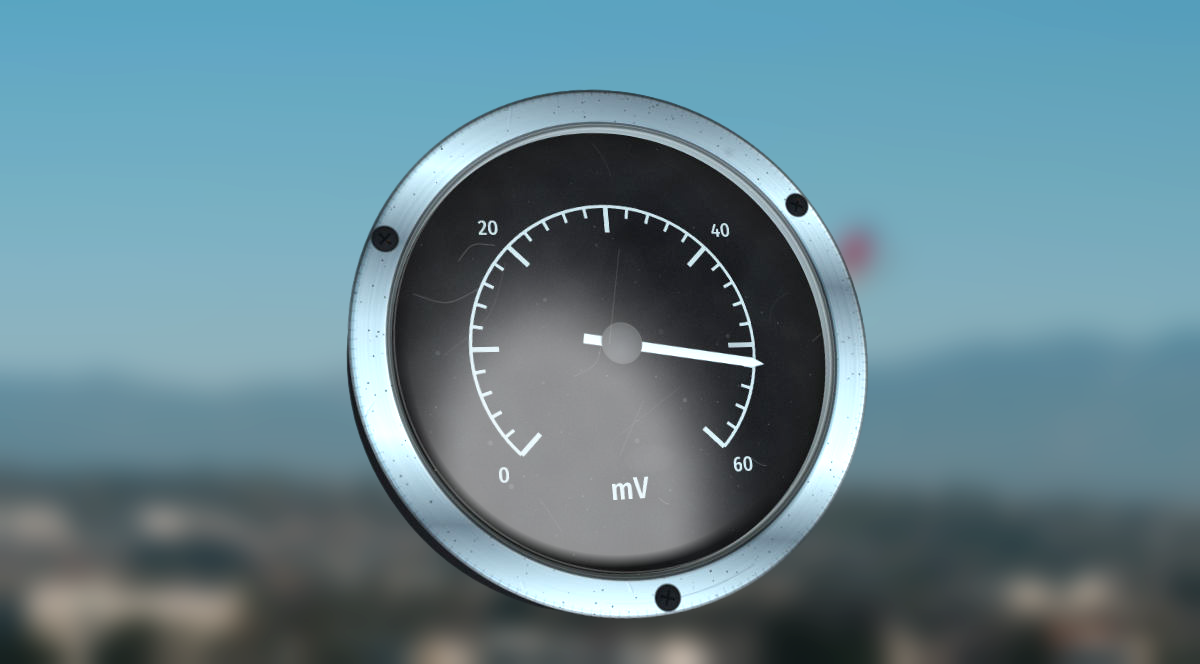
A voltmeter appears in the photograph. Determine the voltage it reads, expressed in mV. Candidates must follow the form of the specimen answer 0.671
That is 52
